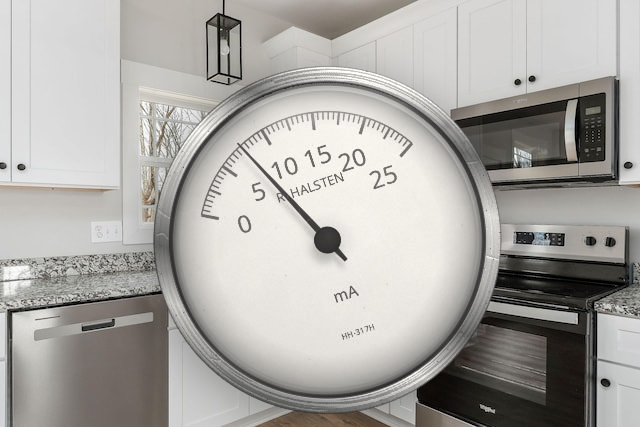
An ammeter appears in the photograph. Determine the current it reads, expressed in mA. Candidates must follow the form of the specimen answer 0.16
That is 7.5
